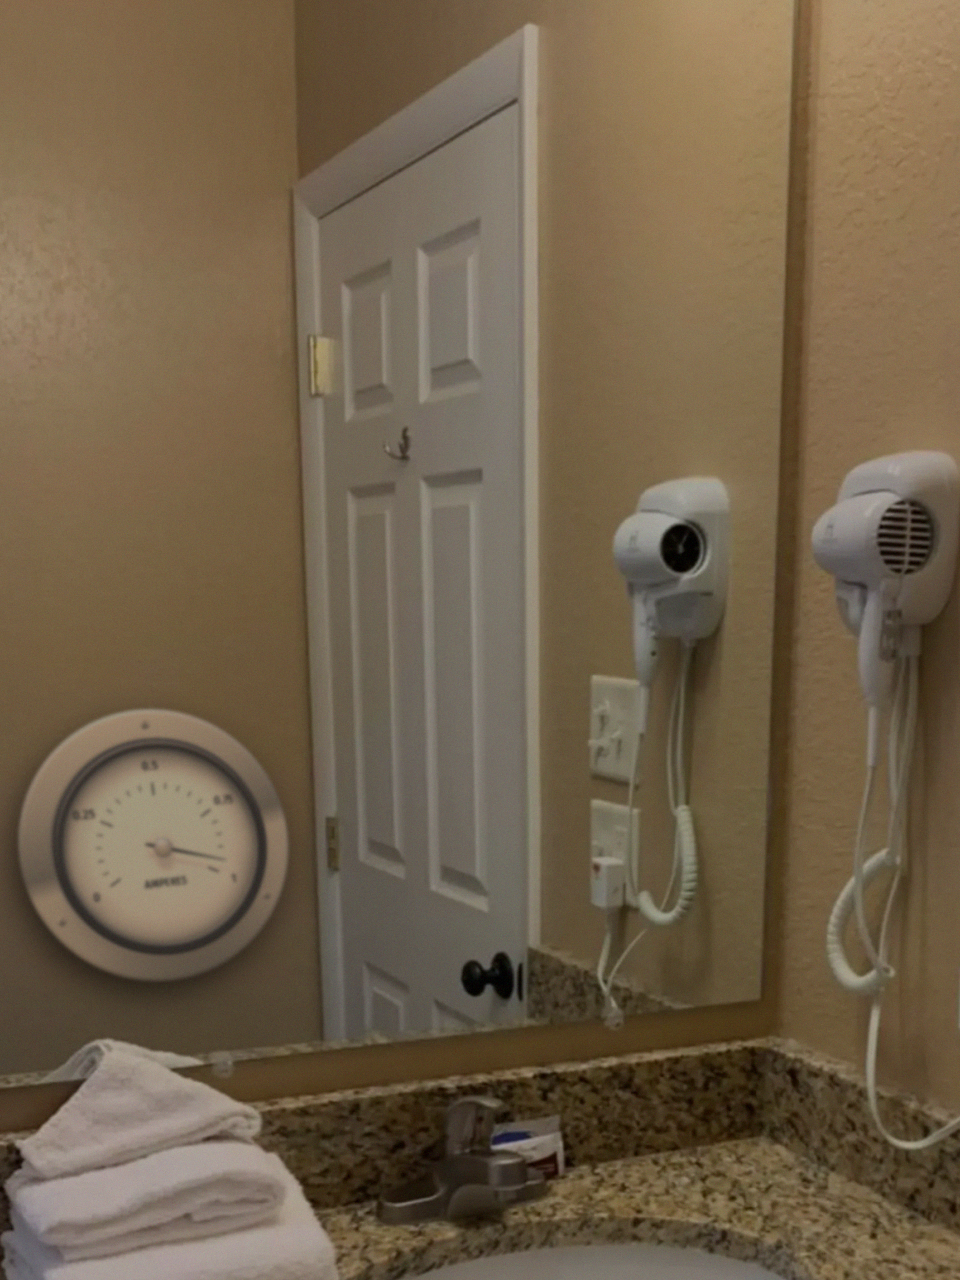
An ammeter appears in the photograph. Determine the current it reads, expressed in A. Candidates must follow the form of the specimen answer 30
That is 0.95
